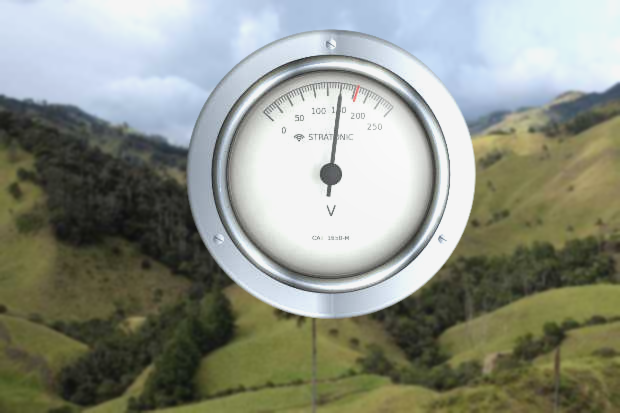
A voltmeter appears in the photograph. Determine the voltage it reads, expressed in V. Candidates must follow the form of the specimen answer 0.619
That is 150
